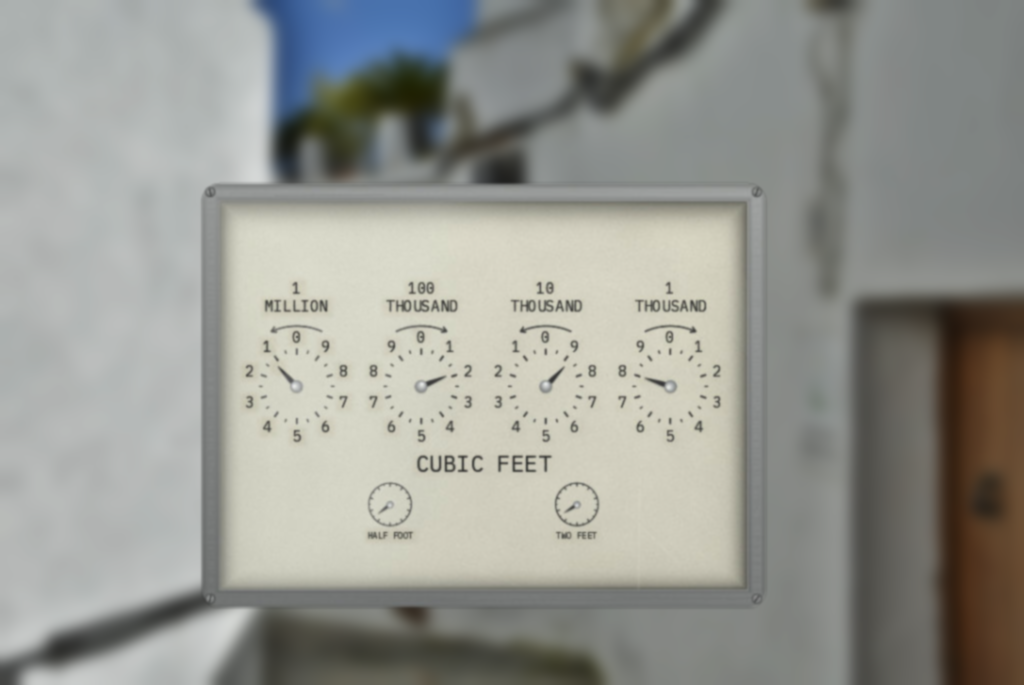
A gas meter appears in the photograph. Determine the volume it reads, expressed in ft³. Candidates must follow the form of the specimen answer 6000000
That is 118800
